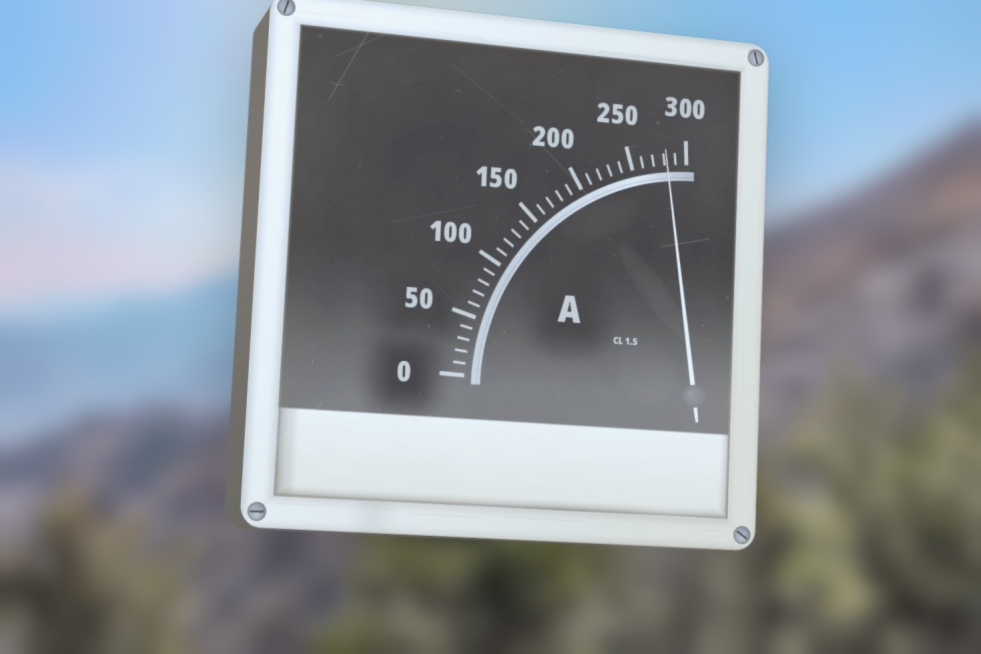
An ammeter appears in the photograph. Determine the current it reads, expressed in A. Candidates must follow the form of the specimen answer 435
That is 280
